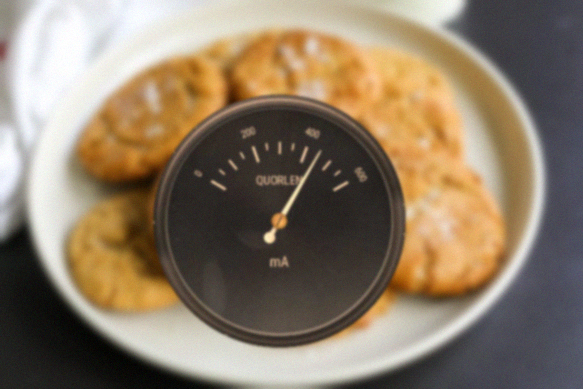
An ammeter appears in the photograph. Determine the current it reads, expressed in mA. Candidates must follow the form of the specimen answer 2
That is 450
